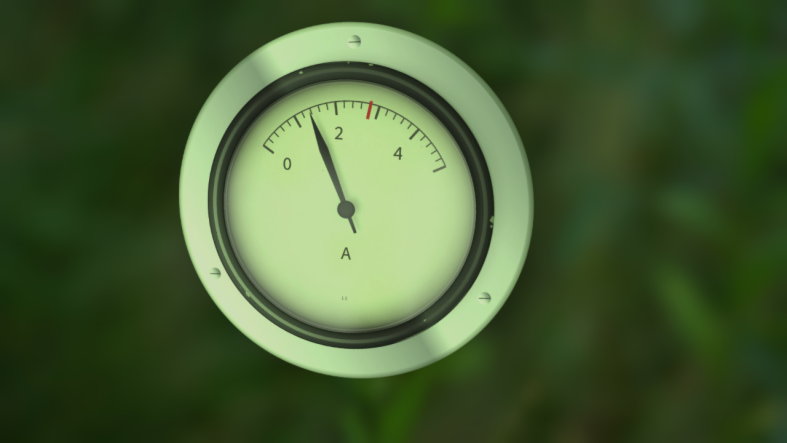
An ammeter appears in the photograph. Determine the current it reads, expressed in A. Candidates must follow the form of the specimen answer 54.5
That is 1.4
